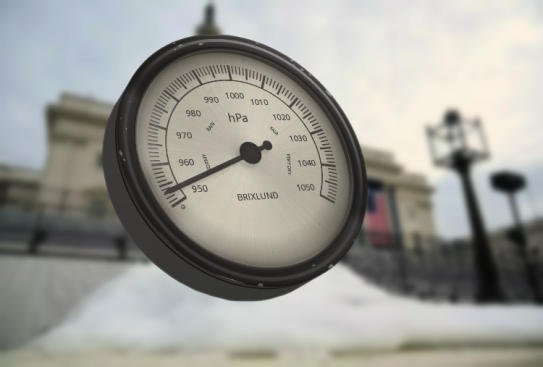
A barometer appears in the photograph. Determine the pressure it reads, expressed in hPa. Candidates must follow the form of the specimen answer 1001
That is 953
